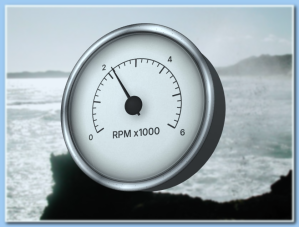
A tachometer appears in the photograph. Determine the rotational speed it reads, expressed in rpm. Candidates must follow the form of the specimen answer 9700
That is 2200
